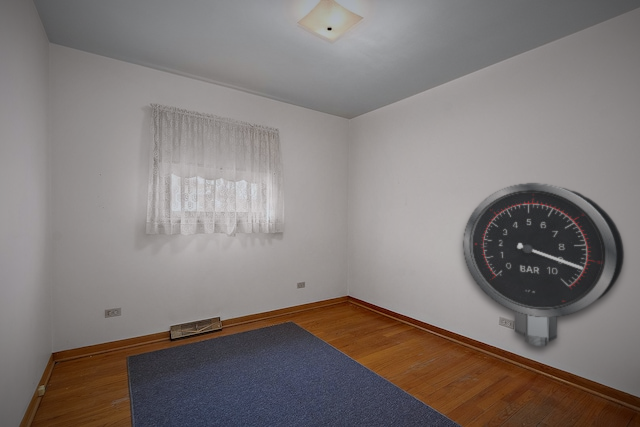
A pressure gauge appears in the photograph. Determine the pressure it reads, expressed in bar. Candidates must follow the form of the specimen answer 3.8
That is 9
